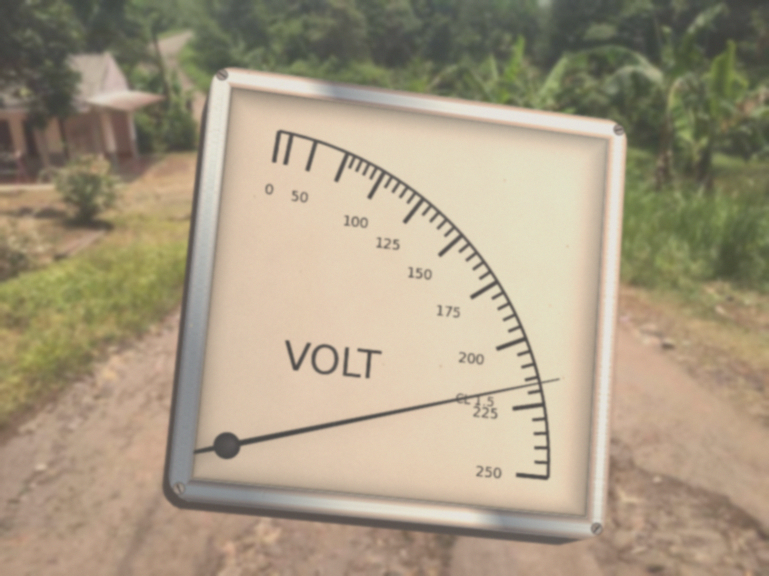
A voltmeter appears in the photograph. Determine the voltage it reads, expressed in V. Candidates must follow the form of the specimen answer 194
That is 217.5
